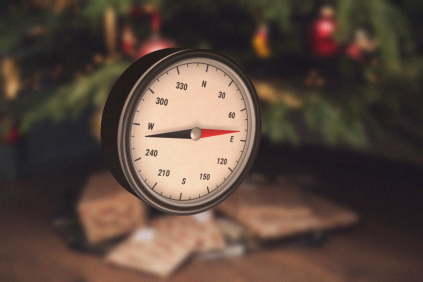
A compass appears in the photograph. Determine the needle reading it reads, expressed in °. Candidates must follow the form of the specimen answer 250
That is 80
